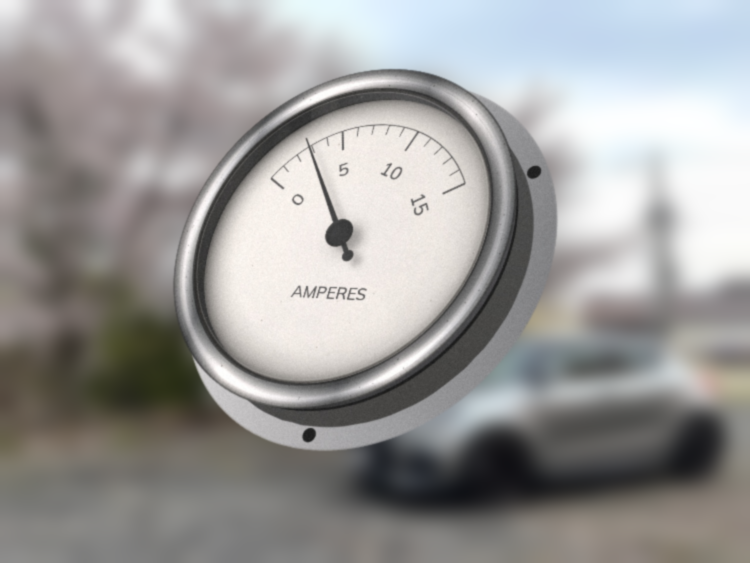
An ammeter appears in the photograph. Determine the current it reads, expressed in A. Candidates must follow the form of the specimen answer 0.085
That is 3
